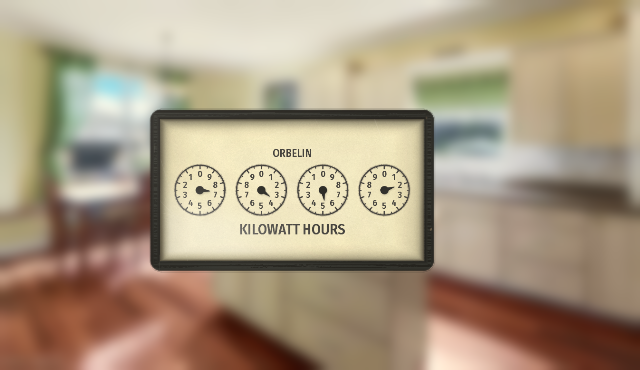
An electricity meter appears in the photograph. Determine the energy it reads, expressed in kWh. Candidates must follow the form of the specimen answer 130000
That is 7352
